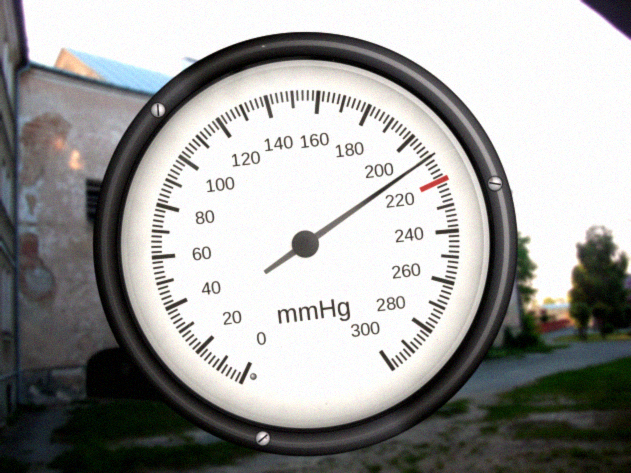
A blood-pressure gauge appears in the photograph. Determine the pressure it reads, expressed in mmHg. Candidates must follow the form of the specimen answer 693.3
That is 210
